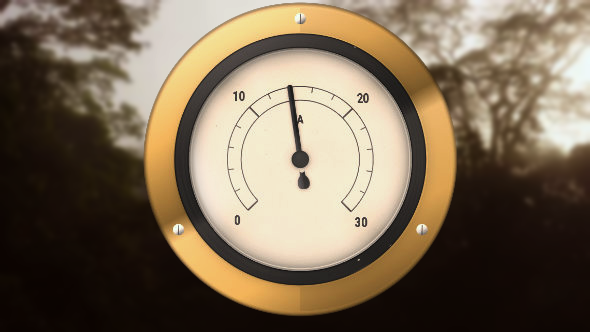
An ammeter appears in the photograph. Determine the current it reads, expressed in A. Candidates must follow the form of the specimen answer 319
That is 14
